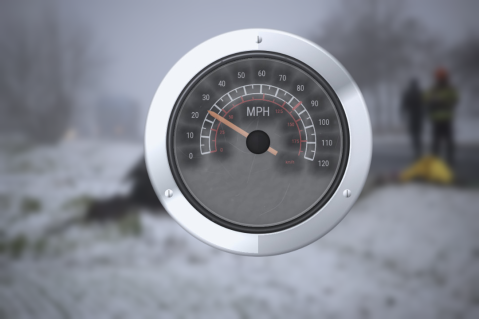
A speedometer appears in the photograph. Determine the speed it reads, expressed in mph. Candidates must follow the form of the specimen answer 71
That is 25
